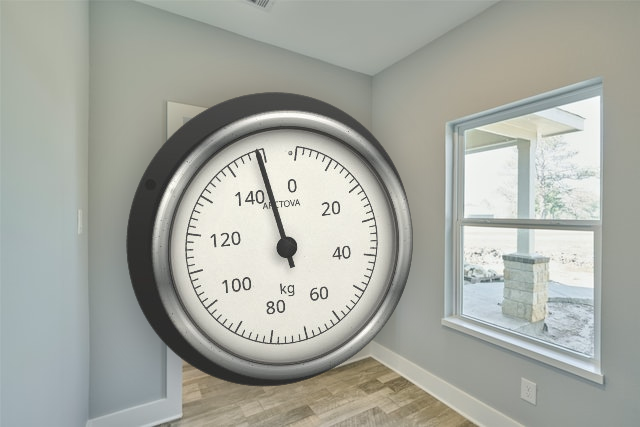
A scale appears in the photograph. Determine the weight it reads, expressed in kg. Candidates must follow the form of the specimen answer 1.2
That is 148
